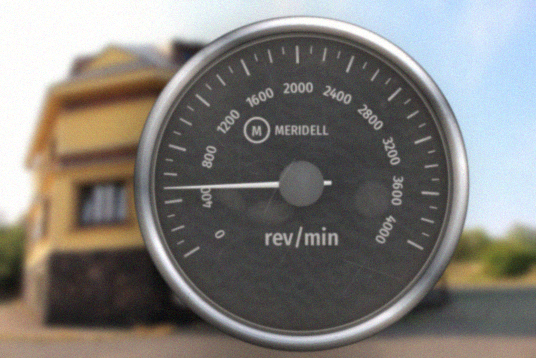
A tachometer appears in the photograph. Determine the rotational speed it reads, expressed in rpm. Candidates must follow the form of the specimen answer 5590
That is 500
